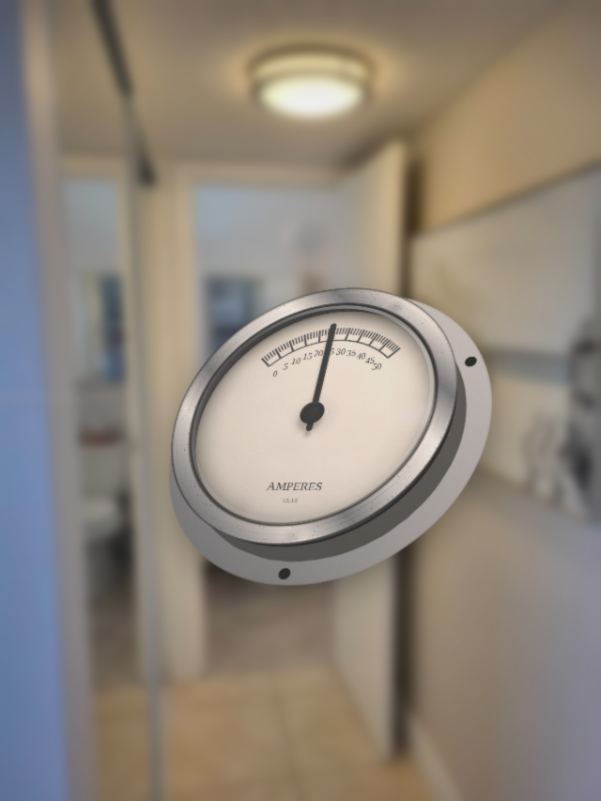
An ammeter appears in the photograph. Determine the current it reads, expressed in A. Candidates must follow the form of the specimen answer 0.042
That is 25
